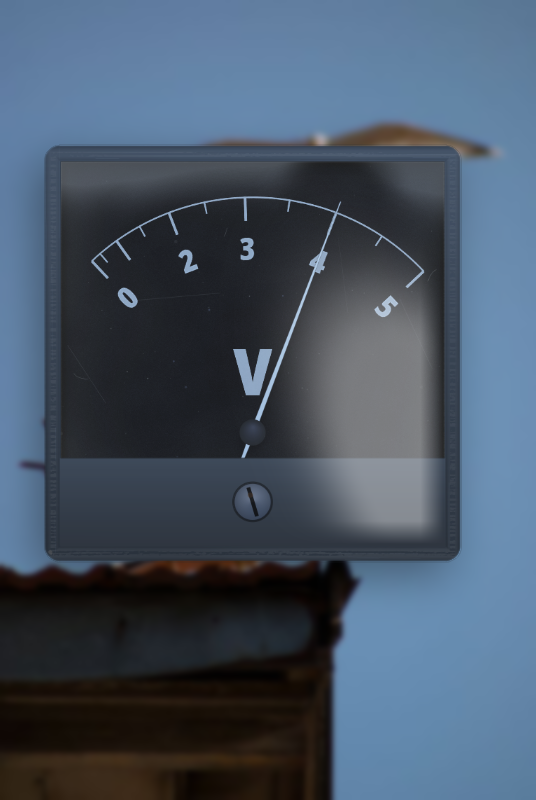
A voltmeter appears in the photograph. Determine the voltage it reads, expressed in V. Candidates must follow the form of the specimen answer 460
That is 4
